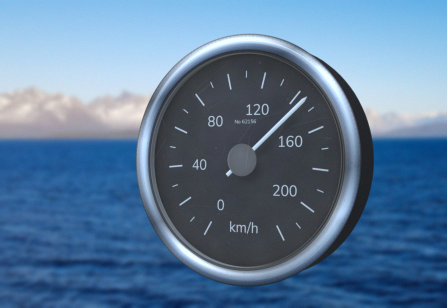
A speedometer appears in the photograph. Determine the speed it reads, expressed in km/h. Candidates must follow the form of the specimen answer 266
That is 145
